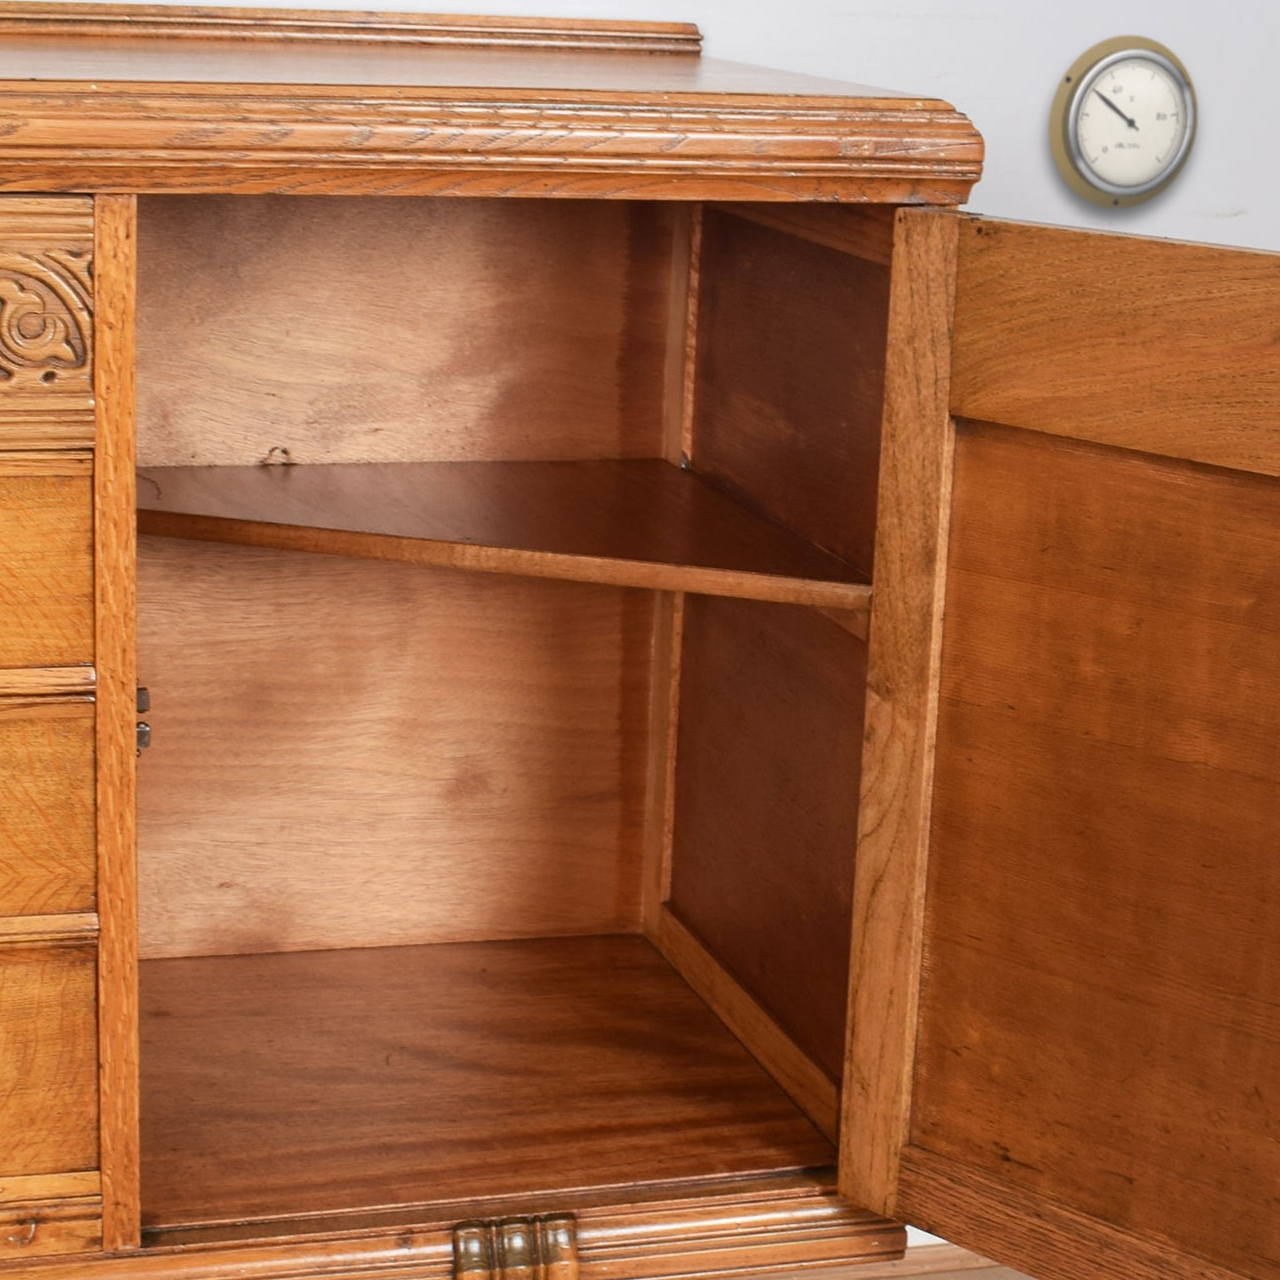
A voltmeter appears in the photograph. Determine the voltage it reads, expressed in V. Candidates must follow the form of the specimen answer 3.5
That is 30
